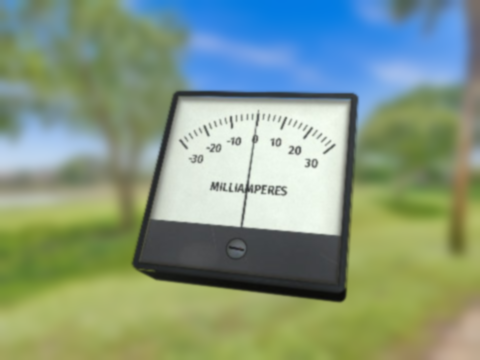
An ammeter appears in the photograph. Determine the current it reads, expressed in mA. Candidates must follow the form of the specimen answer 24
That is 0
